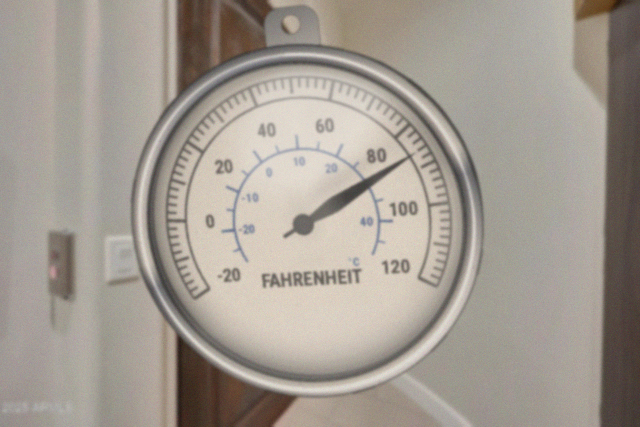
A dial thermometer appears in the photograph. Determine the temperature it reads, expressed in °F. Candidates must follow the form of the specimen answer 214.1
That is 86
